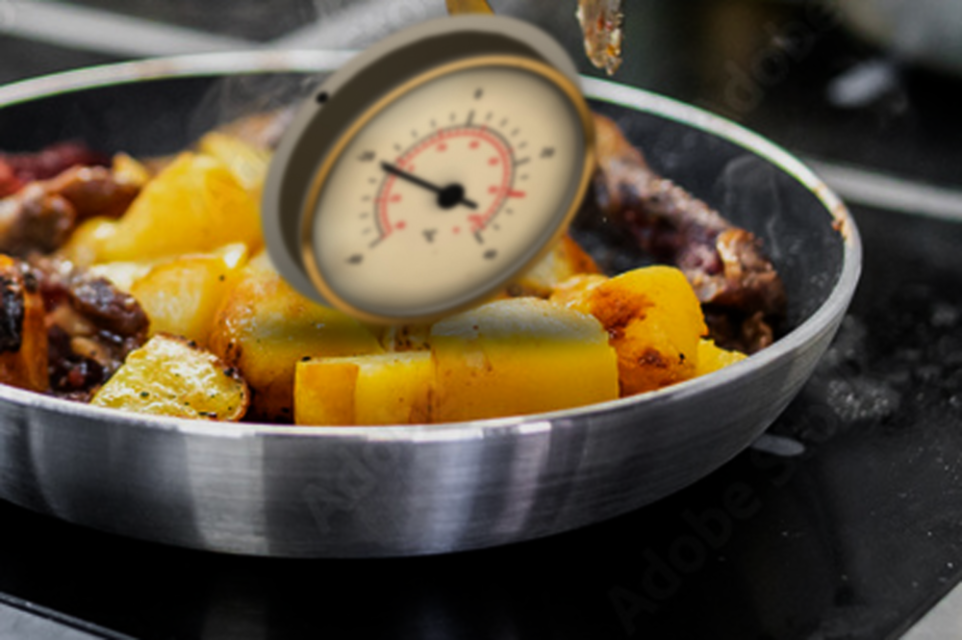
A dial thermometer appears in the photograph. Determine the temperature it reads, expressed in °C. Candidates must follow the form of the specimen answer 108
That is -20
